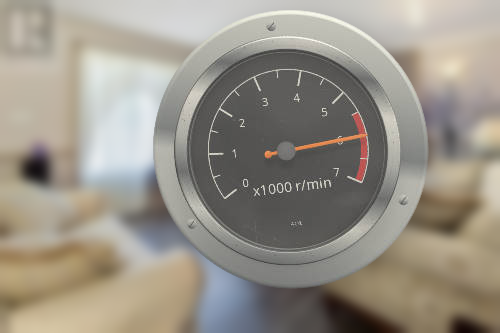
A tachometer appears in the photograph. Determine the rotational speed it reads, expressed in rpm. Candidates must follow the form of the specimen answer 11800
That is 6000
